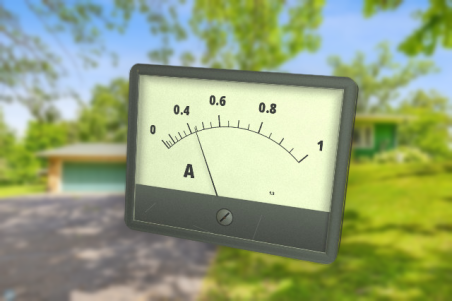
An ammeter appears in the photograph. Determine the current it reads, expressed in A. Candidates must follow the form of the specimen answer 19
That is 0.45
